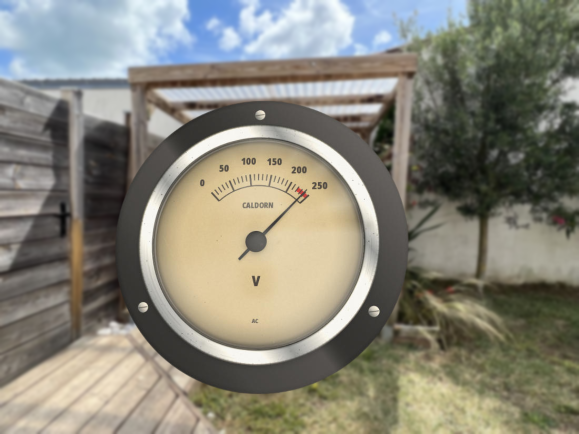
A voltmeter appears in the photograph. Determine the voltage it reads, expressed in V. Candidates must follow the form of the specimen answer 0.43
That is 240
